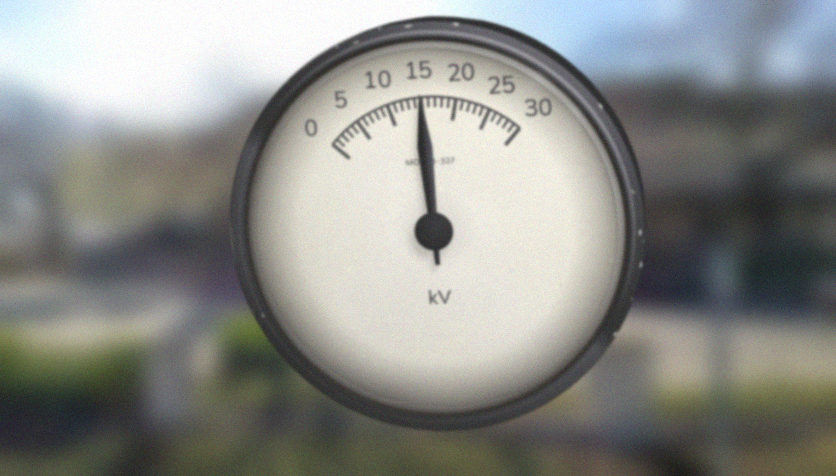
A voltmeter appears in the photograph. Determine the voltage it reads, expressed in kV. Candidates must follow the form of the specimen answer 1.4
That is 15
